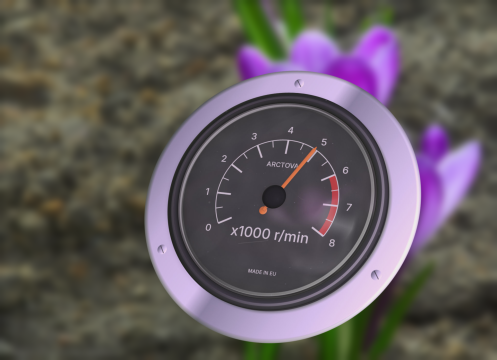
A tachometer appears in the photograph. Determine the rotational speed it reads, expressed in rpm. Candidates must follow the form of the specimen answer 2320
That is 5000
